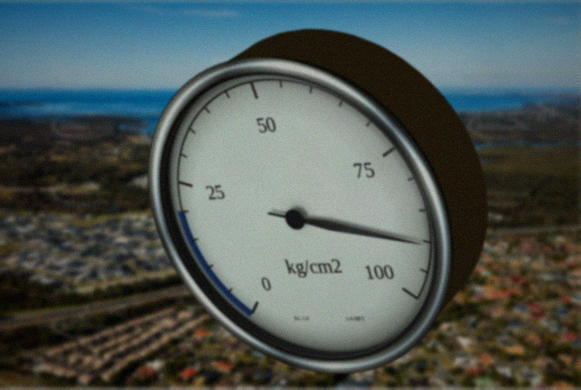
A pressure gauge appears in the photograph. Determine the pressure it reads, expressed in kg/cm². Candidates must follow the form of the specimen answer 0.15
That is 90
